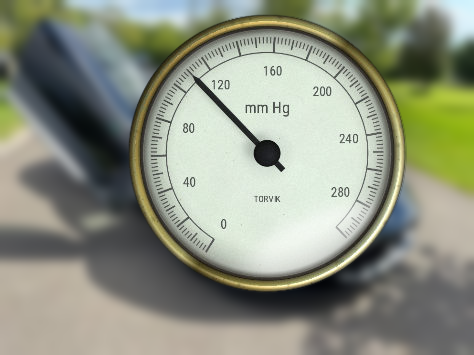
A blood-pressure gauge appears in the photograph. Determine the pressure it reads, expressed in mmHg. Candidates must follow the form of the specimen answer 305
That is 110
